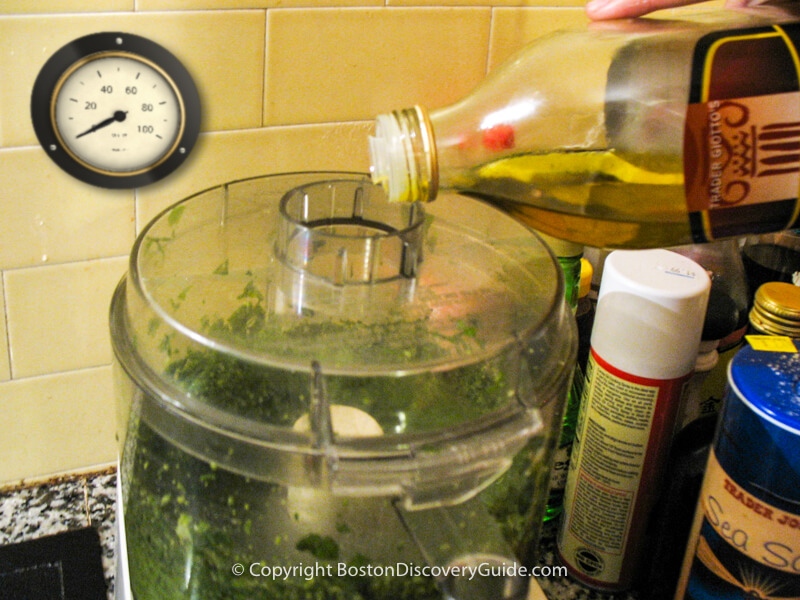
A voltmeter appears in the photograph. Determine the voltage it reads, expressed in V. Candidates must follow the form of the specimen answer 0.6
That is 0
